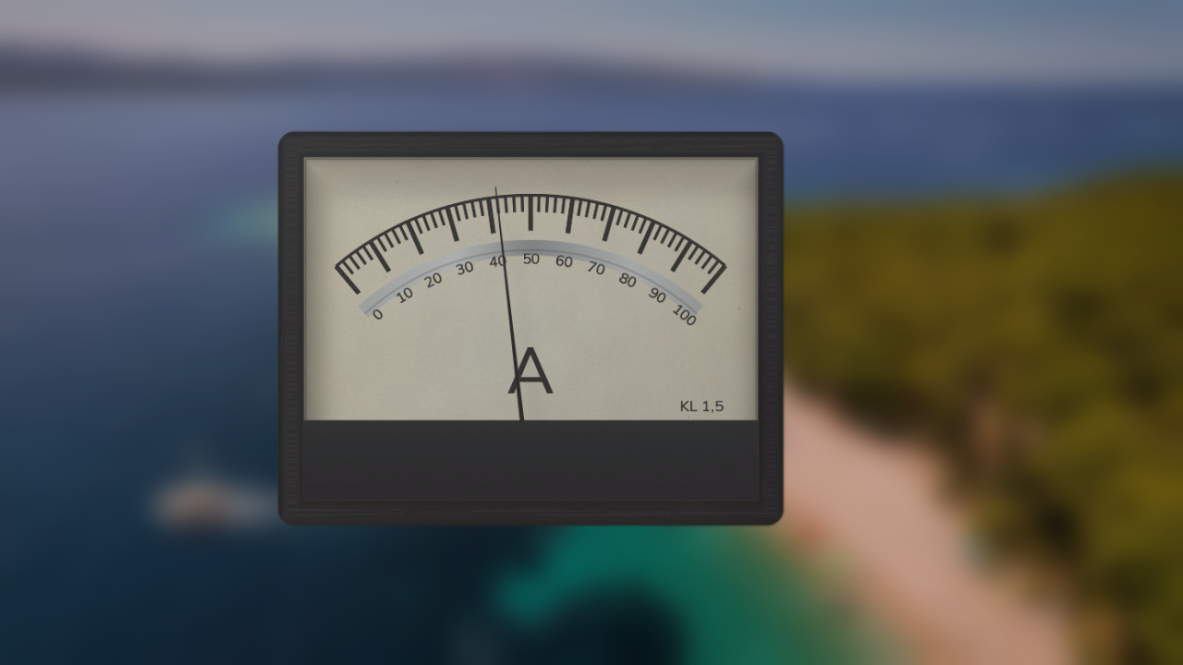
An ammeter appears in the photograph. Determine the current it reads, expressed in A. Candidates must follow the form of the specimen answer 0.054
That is 42
